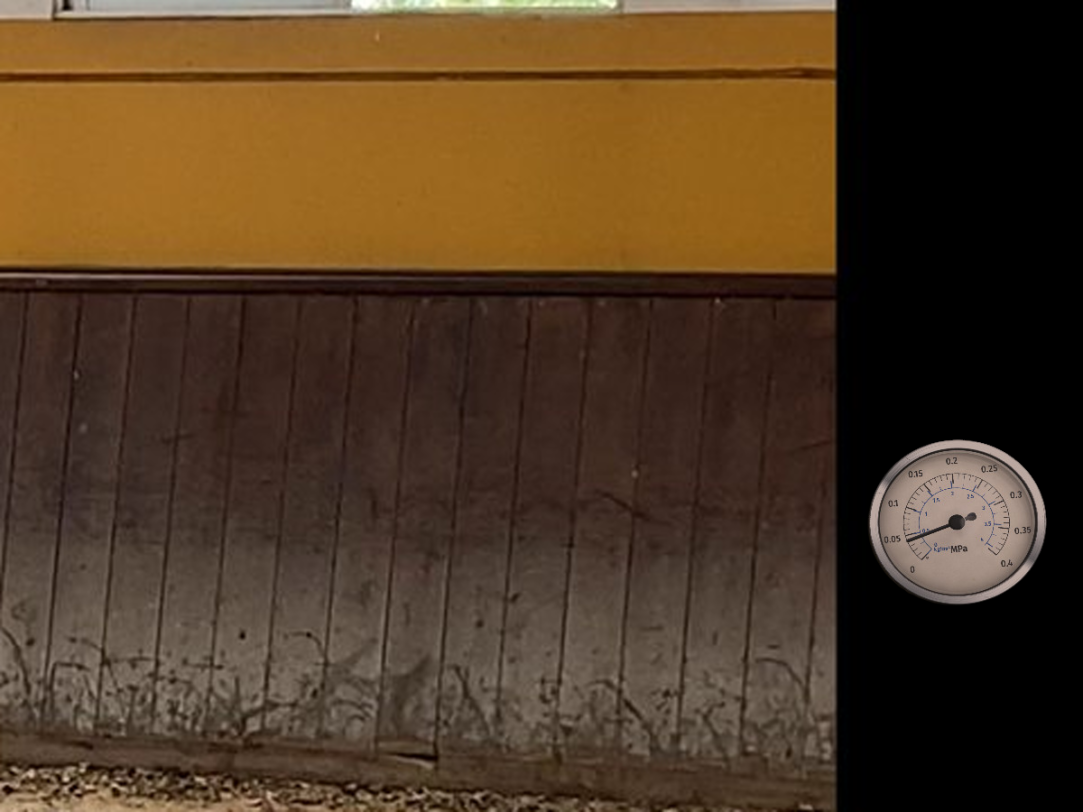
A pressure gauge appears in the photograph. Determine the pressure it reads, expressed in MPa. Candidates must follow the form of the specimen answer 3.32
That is 0.04
